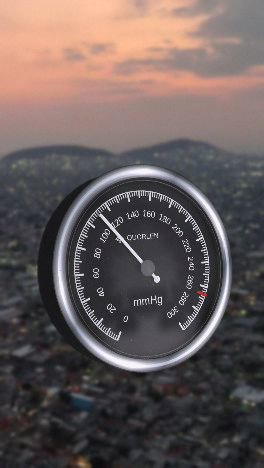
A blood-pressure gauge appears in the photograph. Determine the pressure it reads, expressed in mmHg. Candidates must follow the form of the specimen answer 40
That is 110
